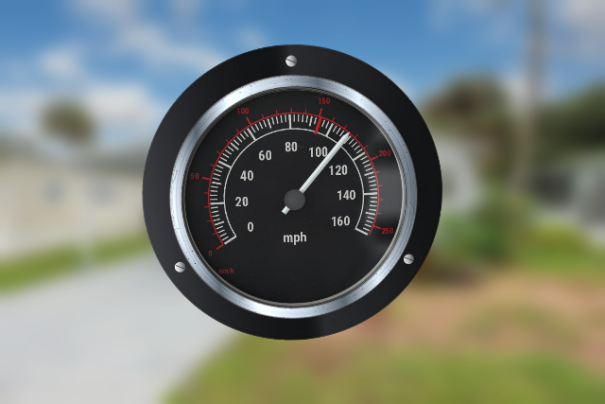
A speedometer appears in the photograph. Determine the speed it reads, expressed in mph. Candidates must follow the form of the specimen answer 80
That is 108
